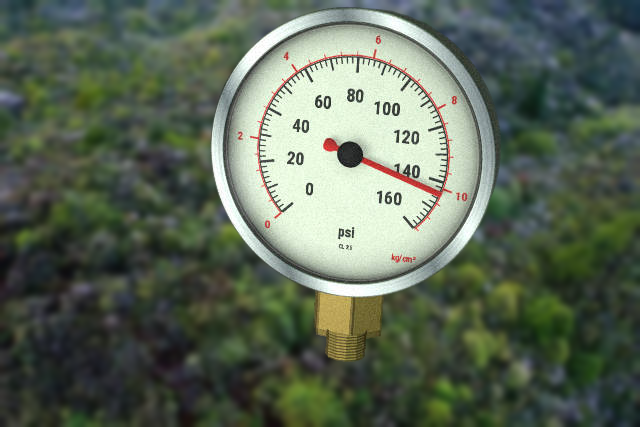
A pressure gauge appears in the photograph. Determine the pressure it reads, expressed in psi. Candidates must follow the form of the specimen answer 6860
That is 144
